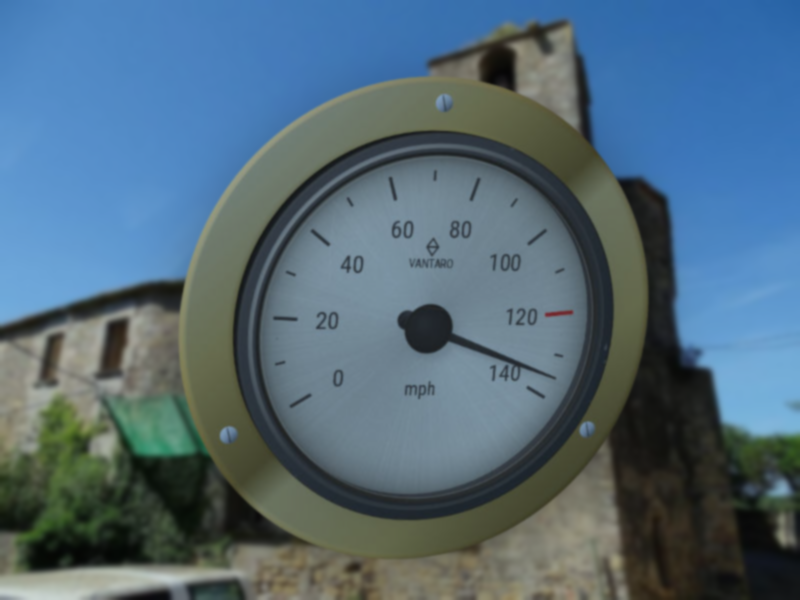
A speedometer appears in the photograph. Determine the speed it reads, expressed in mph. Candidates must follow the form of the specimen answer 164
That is 135
